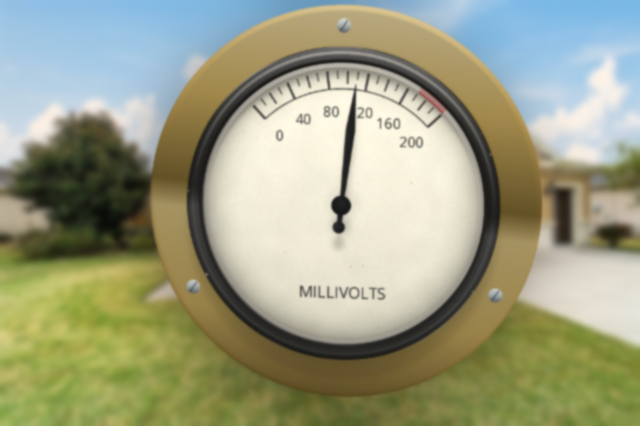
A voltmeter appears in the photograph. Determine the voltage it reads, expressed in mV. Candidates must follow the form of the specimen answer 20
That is 110
